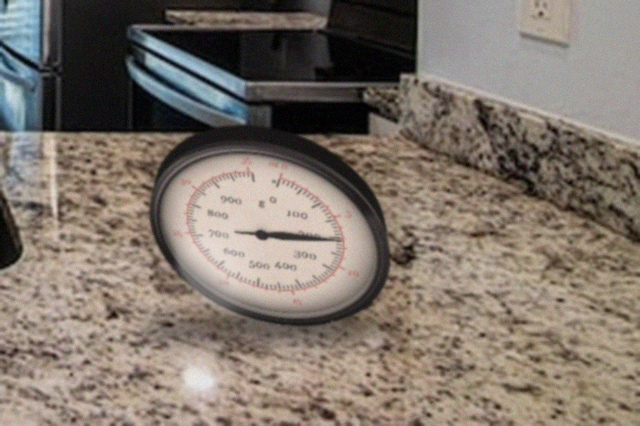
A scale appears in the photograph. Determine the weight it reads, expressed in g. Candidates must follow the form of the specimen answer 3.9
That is 200
